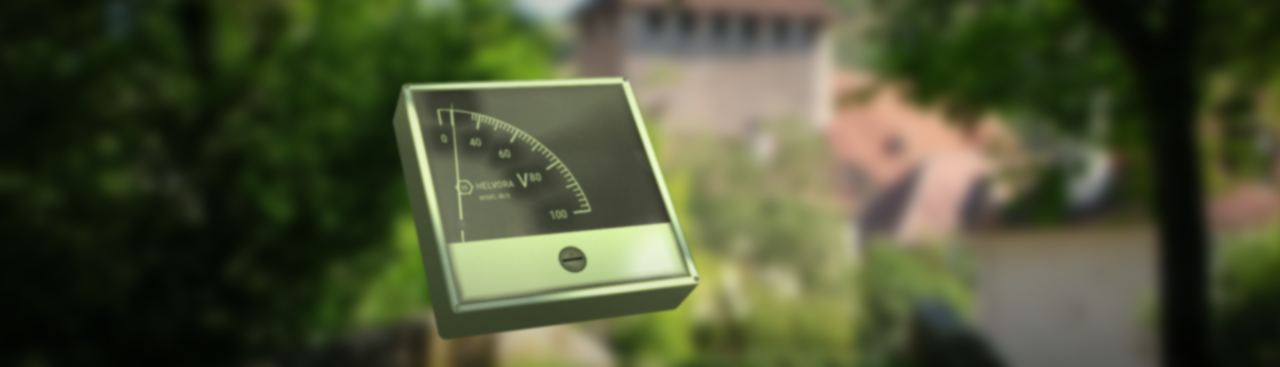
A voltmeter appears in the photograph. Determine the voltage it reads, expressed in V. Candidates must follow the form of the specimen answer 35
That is 20
